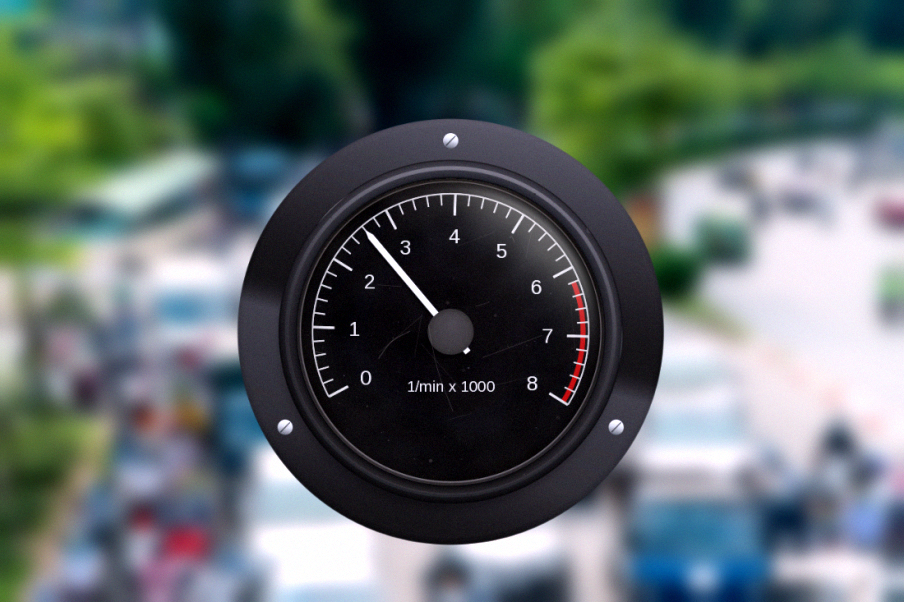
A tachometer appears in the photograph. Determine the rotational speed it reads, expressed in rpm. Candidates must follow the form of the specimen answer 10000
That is 2600
